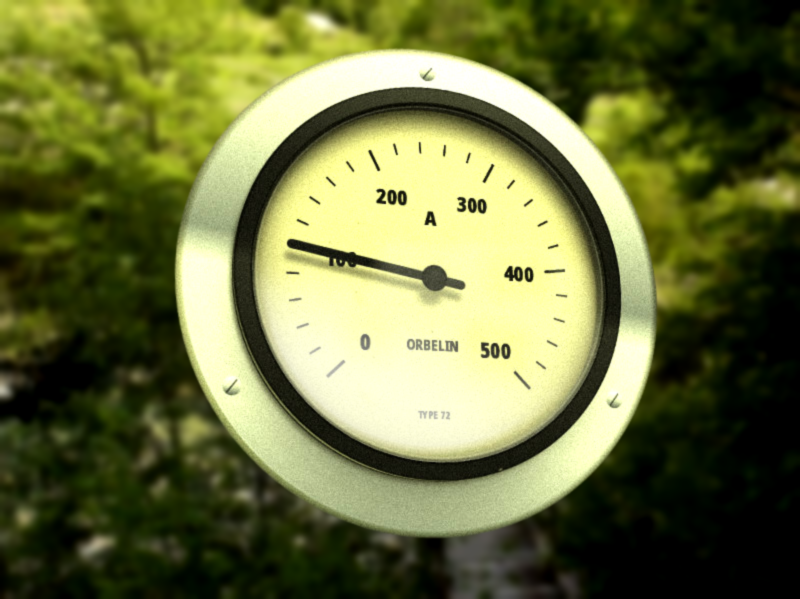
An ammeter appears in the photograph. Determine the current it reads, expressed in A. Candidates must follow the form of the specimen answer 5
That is 100
